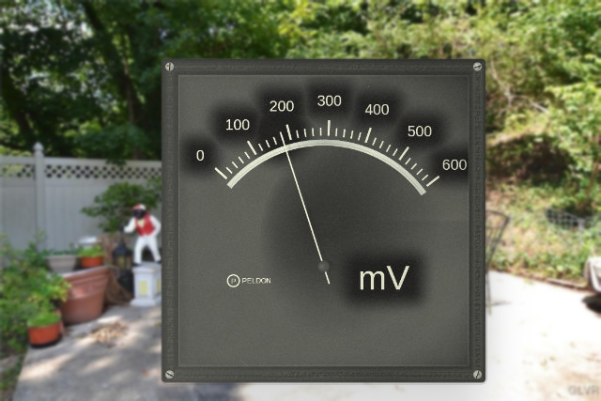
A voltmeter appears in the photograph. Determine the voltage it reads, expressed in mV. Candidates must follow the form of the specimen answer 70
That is 180
